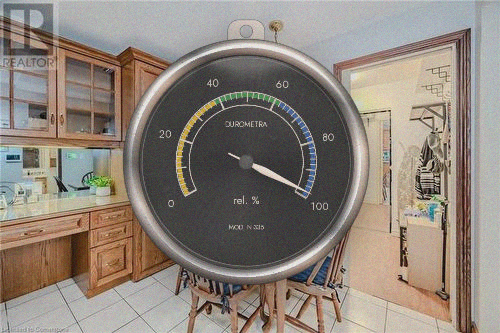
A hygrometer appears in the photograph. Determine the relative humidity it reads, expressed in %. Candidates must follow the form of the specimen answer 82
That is 98
